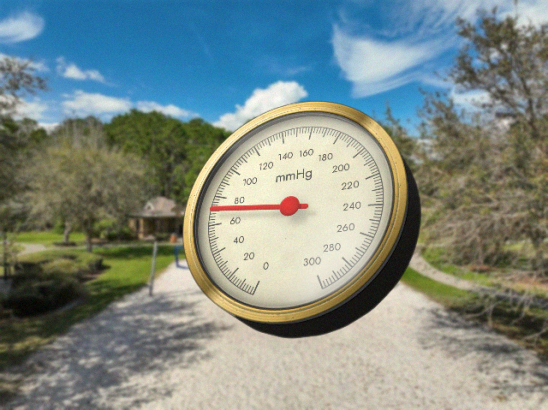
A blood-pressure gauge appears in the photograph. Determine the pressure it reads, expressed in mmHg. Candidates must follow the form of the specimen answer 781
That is 70
